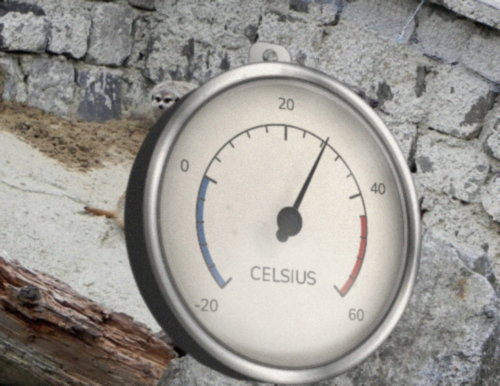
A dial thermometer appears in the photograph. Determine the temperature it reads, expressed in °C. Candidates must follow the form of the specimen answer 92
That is 28
